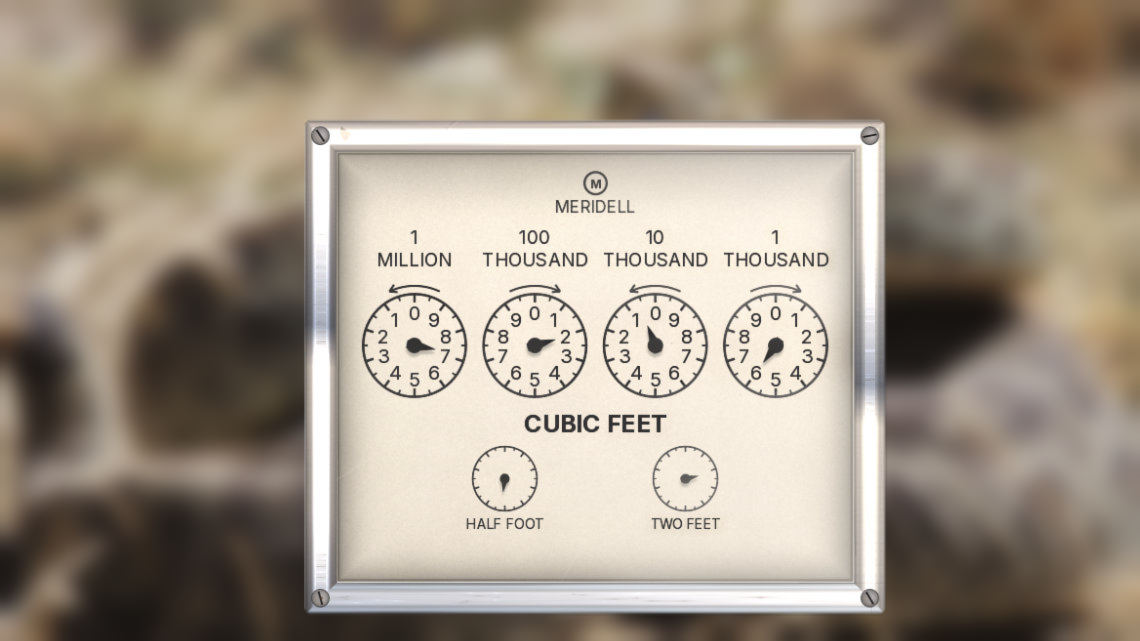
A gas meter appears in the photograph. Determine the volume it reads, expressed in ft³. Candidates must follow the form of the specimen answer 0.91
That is 720600
